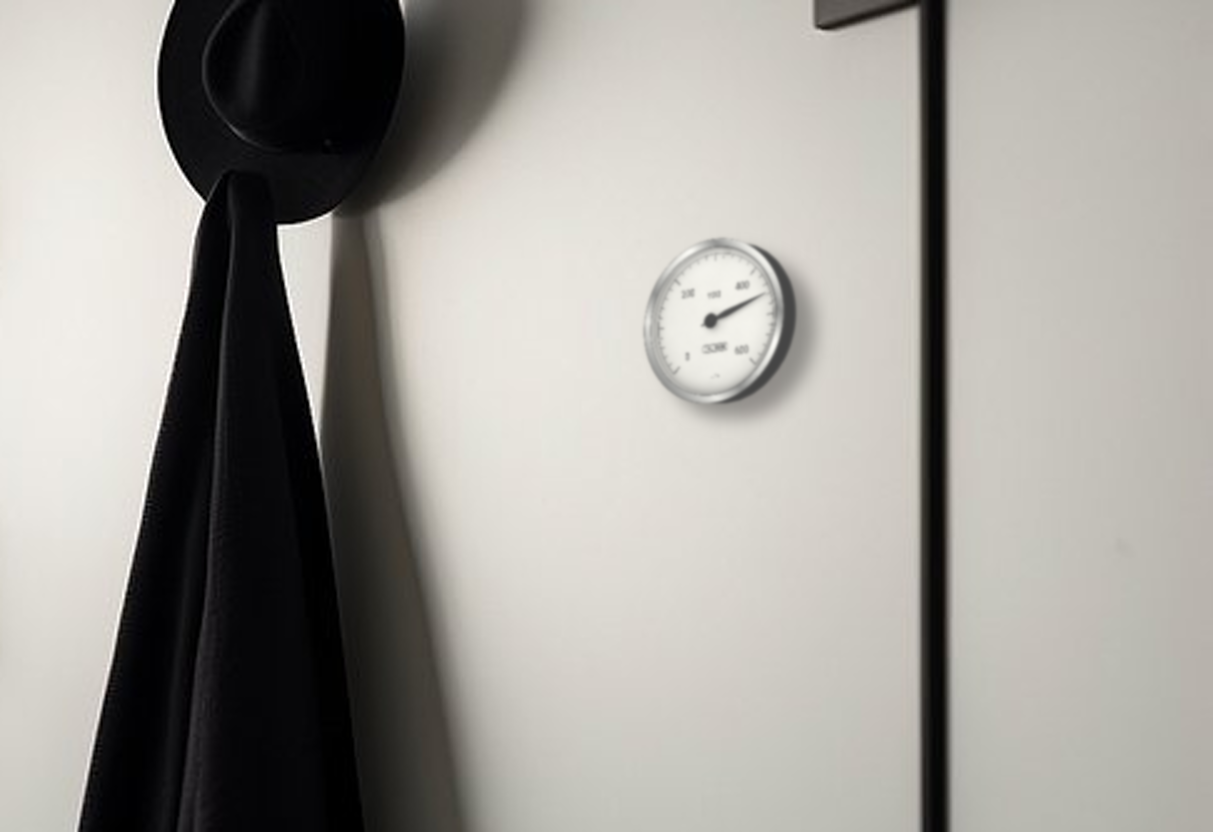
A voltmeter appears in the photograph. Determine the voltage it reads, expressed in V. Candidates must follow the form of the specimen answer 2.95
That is 460
